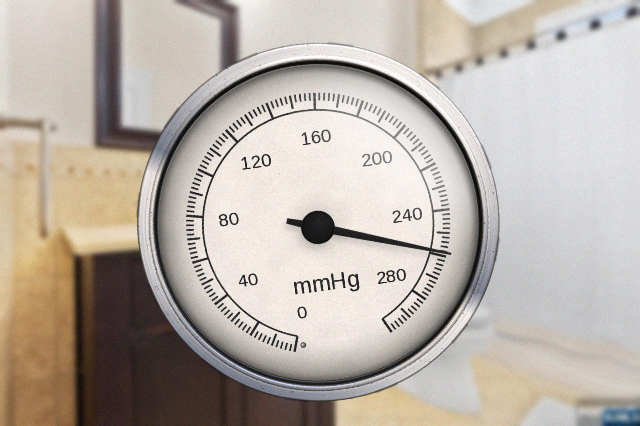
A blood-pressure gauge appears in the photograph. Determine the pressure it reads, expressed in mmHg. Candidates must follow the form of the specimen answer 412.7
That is 258
